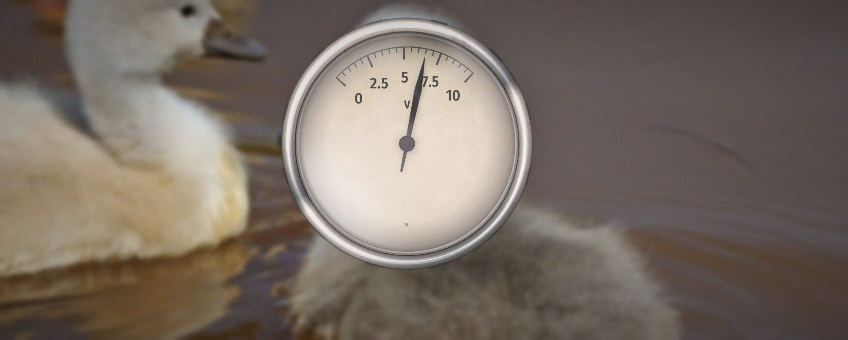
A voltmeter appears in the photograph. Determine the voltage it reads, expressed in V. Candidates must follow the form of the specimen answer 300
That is 6.5
